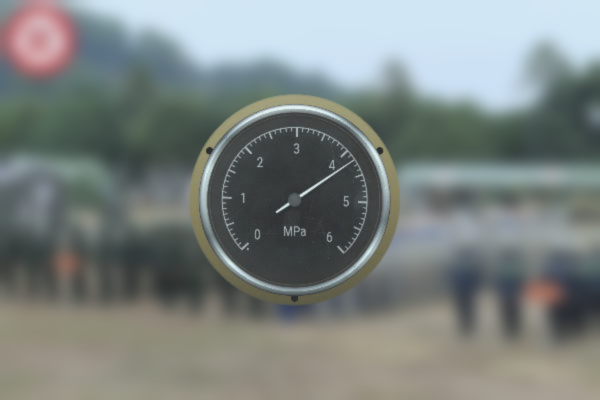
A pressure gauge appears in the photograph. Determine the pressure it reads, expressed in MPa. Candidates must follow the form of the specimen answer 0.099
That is 4.2
